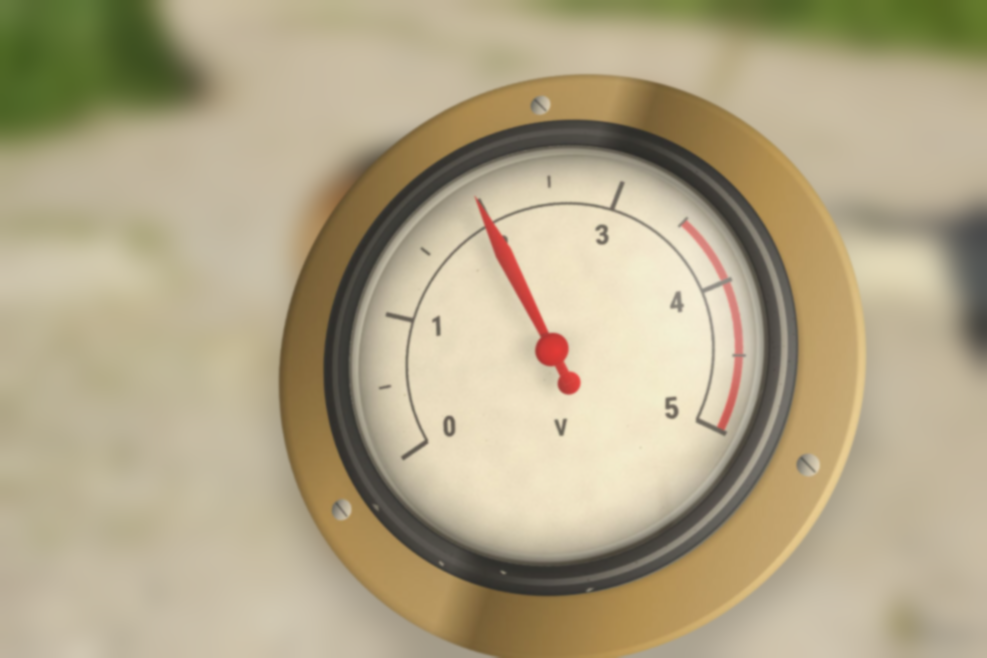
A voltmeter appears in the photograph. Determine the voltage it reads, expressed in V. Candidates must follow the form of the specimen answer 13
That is 2
